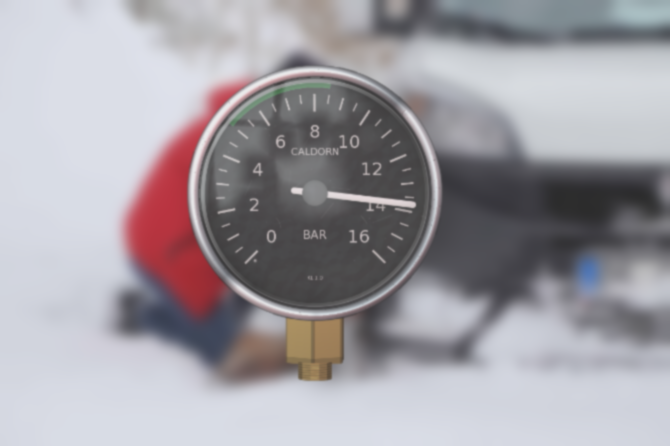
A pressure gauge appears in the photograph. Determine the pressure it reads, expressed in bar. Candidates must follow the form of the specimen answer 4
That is 13.75
